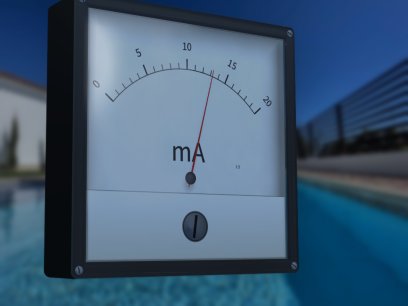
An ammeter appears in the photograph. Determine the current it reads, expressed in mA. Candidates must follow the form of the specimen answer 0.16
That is 13
